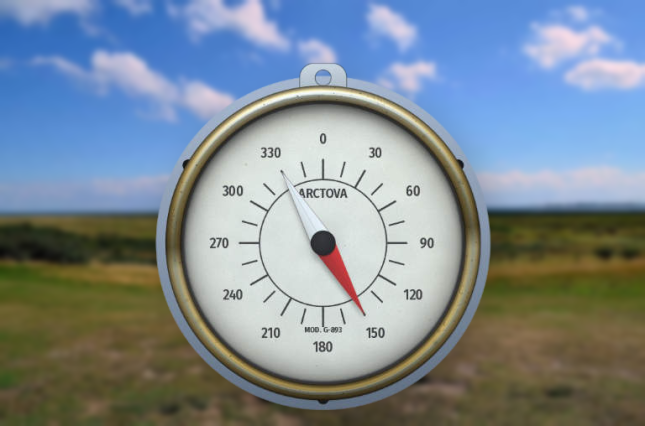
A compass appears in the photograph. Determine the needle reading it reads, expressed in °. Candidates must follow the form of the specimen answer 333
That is 150
